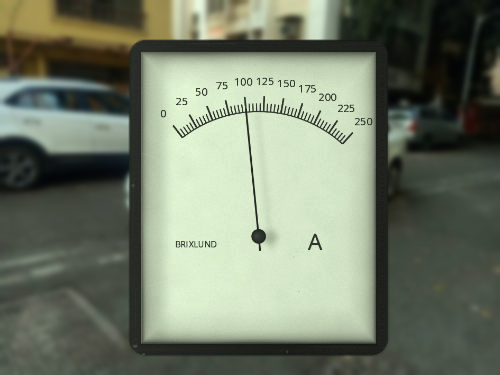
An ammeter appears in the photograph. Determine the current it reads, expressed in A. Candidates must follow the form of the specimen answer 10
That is 100
